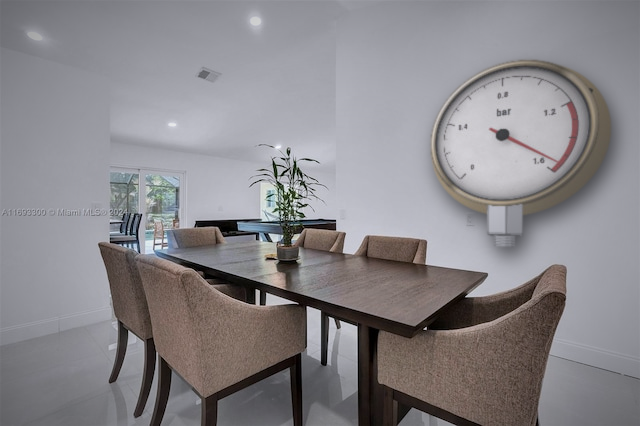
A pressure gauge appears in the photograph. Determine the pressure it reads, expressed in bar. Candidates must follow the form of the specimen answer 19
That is 1.55
